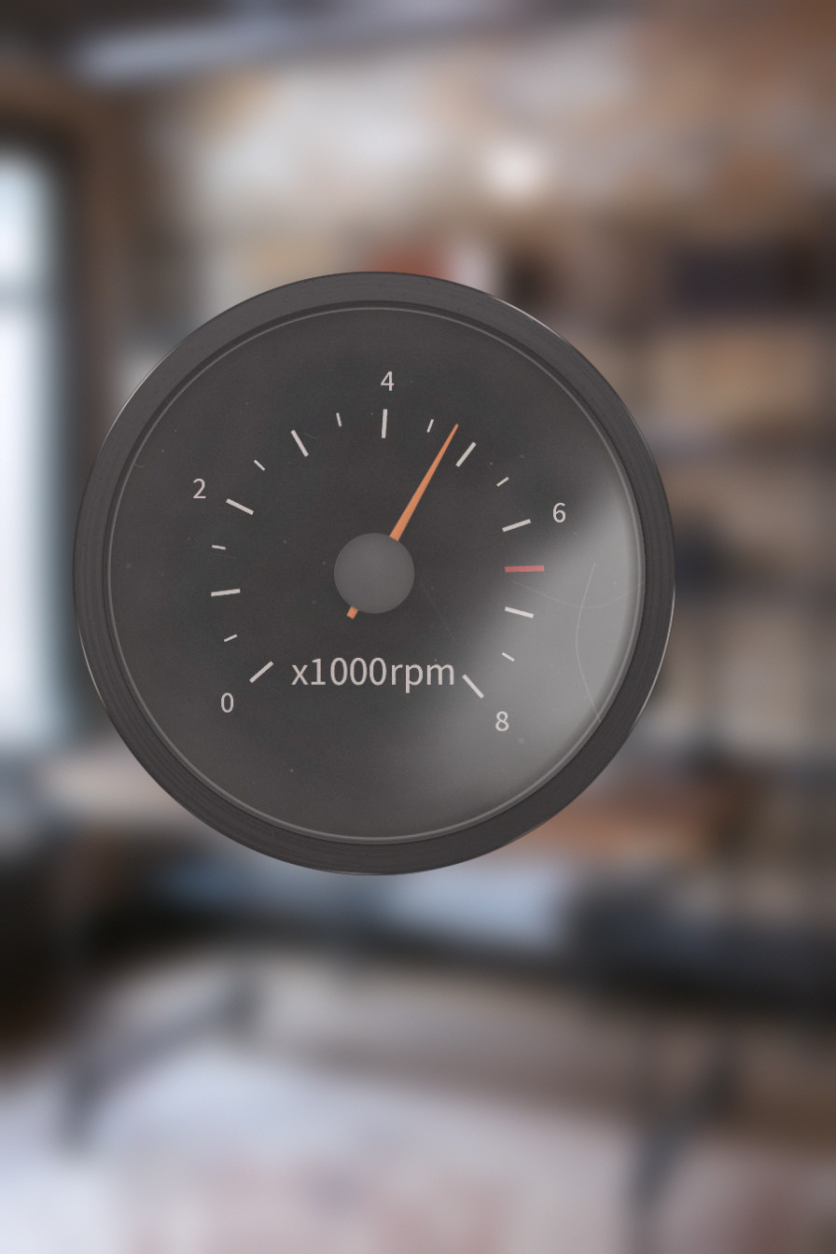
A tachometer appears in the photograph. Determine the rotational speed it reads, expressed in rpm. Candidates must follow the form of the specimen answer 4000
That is 4750
